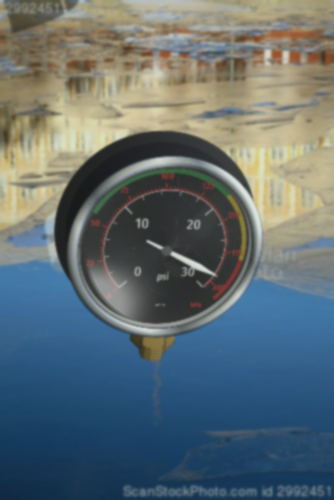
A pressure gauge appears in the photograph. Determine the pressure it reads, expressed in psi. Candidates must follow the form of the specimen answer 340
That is 28
